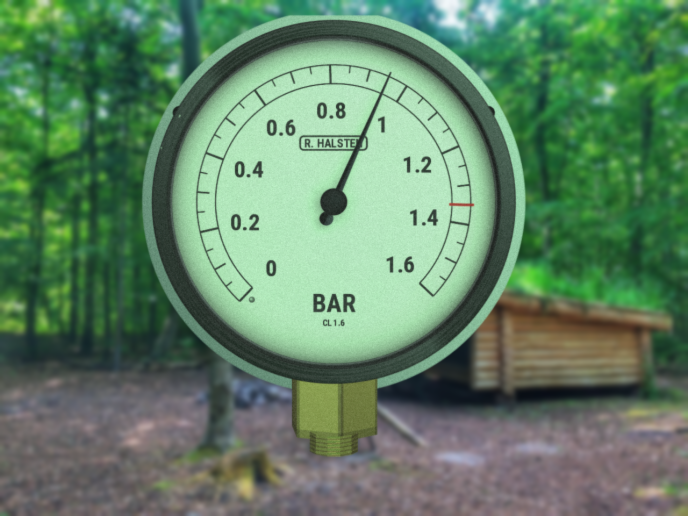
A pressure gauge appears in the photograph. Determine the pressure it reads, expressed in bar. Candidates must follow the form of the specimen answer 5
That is 0.95
